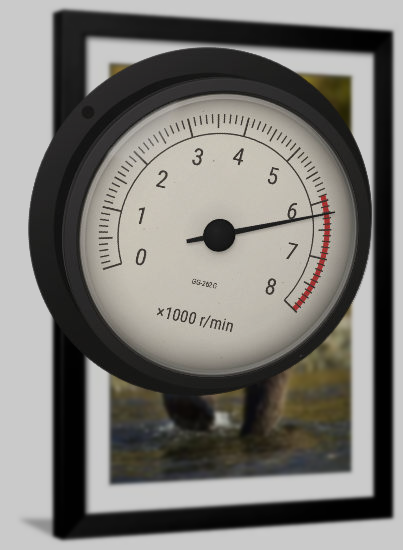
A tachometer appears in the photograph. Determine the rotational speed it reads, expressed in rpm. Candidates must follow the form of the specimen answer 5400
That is 6200
